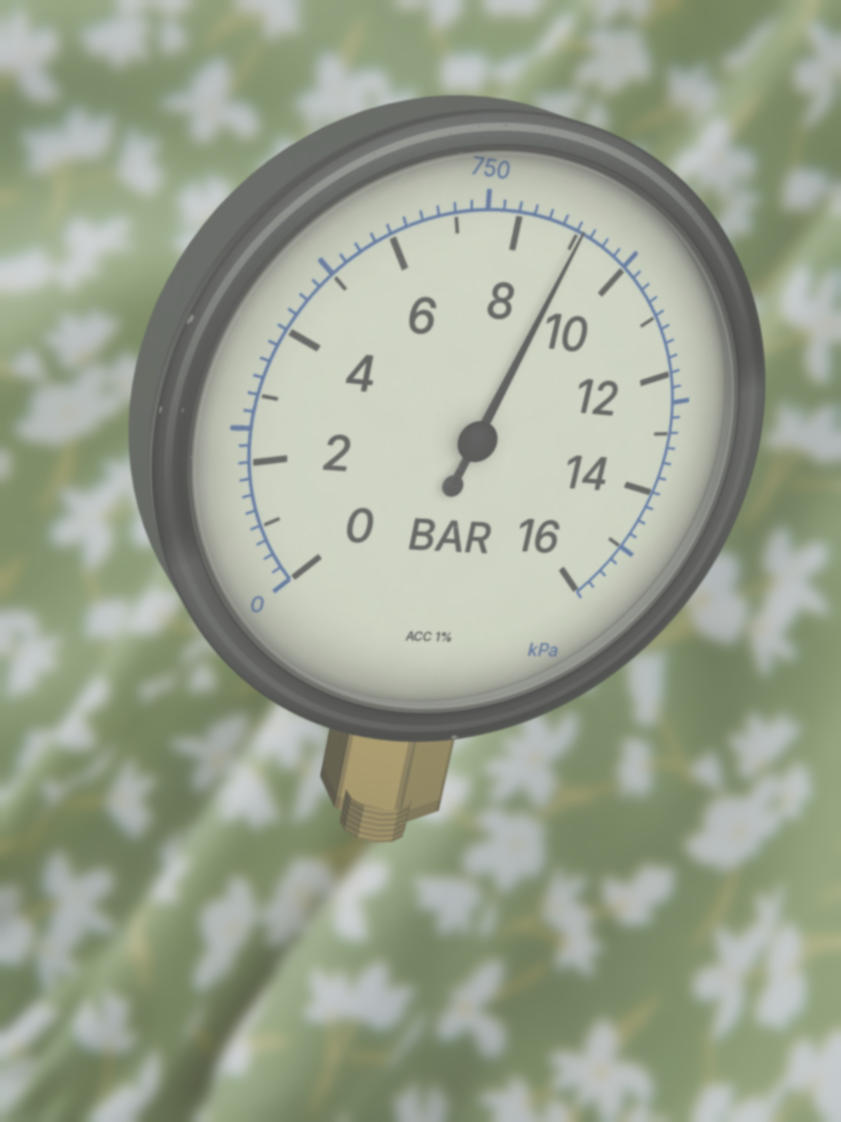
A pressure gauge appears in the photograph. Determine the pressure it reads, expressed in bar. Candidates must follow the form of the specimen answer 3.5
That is 9
